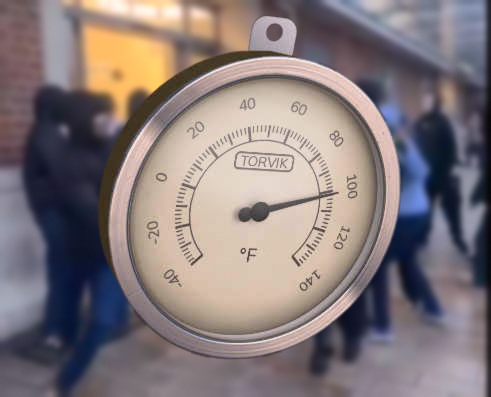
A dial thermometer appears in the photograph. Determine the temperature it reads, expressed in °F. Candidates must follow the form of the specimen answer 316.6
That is 100
